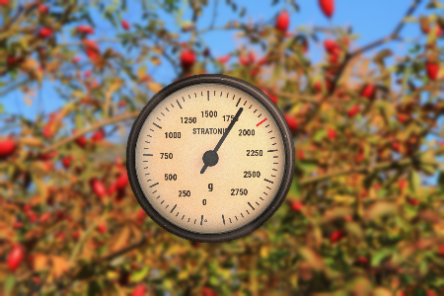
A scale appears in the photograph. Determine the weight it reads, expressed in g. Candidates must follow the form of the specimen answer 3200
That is 1800
